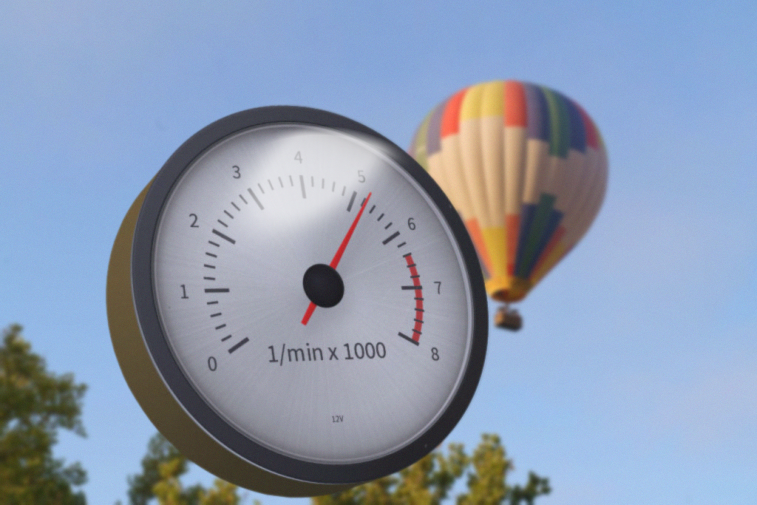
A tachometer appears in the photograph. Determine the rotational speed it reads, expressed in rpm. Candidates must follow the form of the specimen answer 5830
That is 5200
